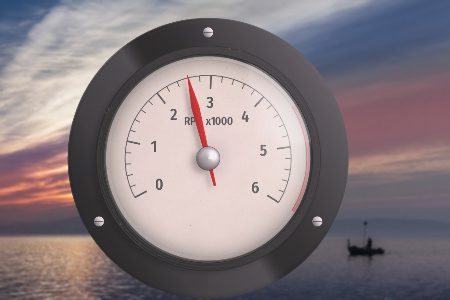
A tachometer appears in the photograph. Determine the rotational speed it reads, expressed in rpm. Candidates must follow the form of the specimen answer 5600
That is 2600
